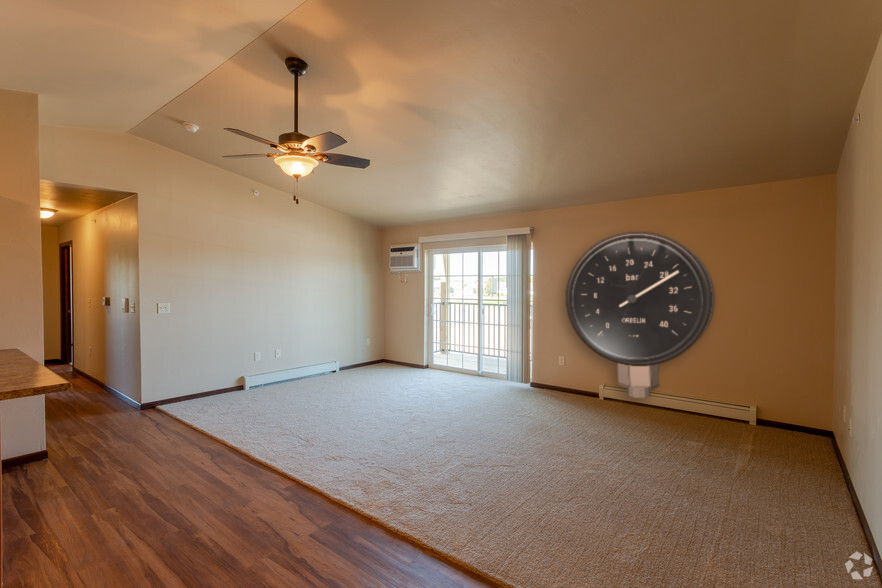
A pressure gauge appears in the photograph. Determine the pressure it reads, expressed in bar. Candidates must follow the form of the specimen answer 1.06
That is 29
